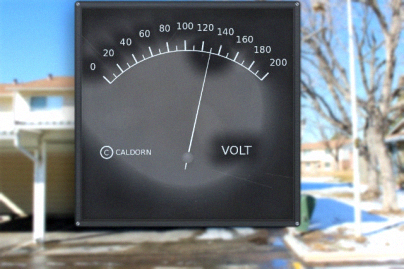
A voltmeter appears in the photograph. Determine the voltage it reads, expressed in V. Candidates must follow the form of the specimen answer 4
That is 130
